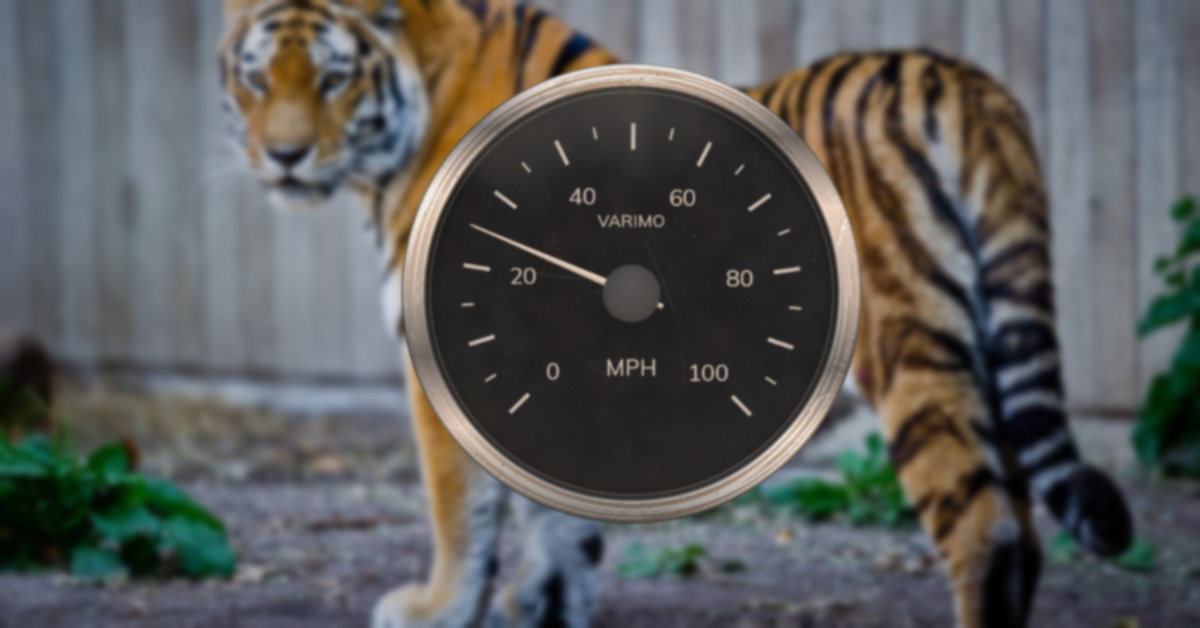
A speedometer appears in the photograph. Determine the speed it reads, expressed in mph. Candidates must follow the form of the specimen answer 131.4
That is 25
